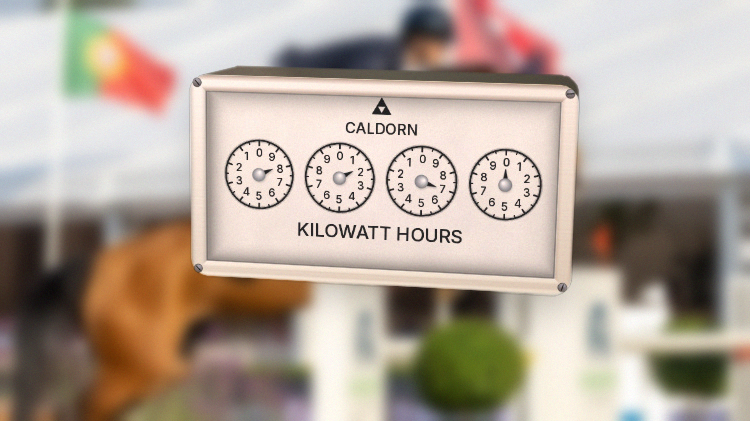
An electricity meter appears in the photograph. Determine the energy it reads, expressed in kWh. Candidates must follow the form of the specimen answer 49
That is 8170
